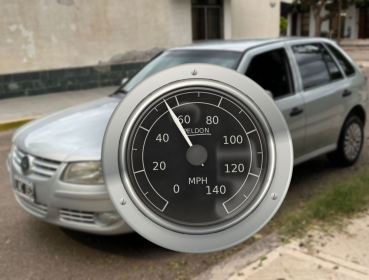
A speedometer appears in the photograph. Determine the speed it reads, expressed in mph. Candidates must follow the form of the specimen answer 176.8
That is 55
